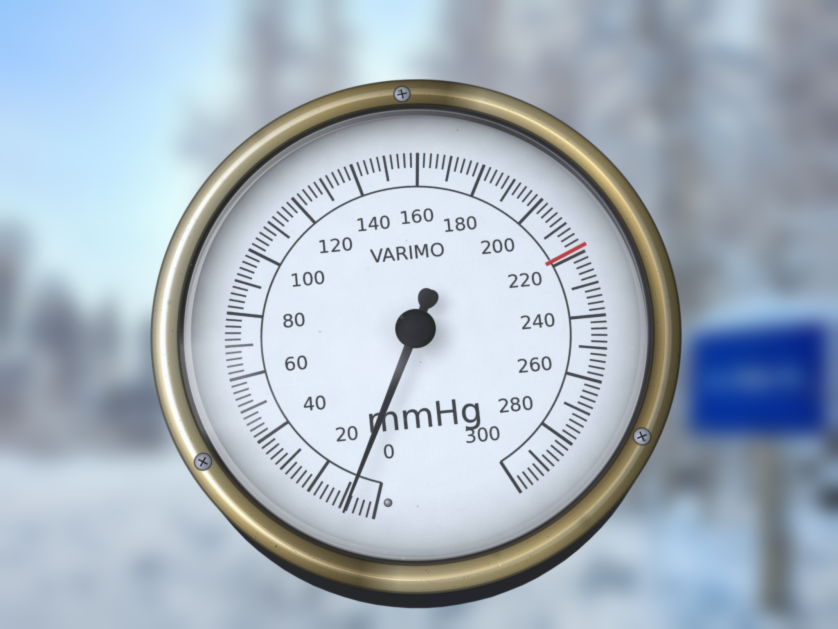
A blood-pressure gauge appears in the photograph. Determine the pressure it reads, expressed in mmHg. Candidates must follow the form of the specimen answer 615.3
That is 8
